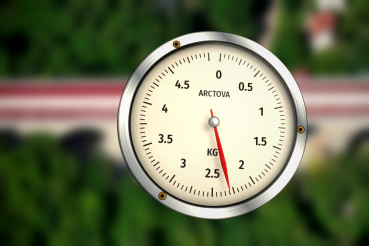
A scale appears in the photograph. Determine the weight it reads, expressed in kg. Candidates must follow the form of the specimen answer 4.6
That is 2.3
